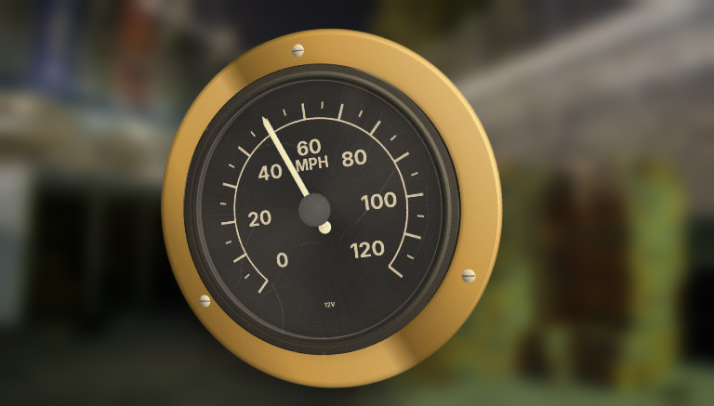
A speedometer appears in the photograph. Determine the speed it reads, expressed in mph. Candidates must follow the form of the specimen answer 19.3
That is 50
